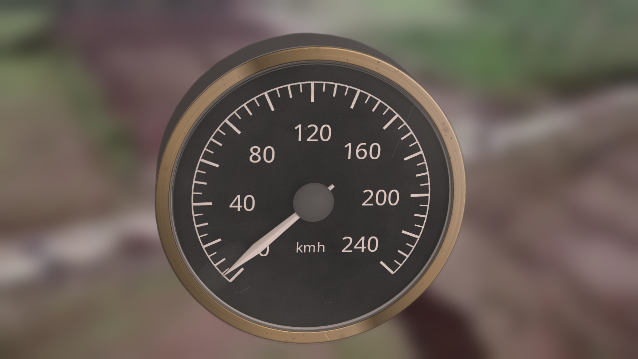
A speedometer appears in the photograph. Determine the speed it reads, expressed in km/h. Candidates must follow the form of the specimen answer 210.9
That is 5
